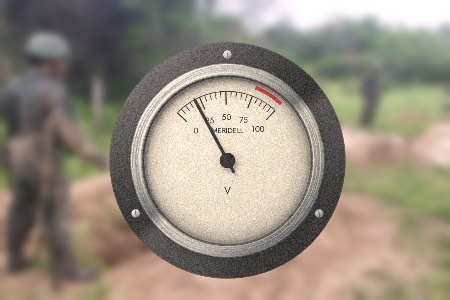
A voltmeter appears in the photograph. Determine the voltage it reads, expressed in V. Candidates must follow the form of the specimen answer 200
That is 20
